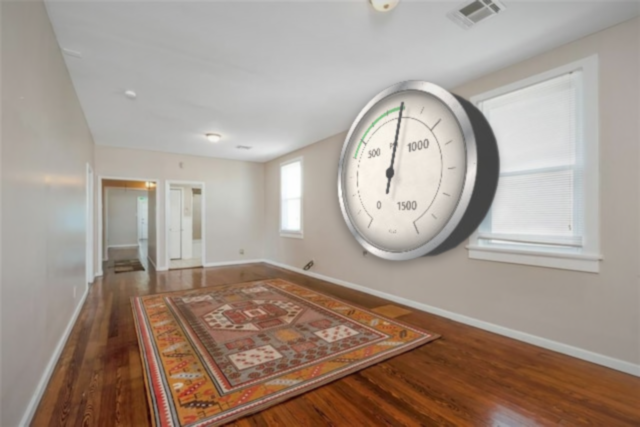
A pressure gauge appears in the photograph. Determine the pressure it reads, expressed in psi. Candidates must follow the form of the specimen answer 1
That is 800
